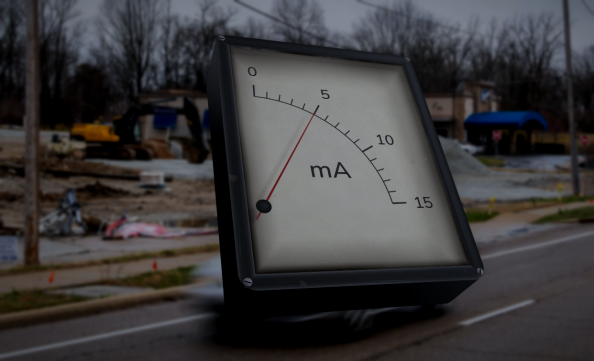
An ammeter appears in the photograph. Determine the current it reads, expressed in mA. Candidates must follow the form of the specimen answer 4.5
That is 5
